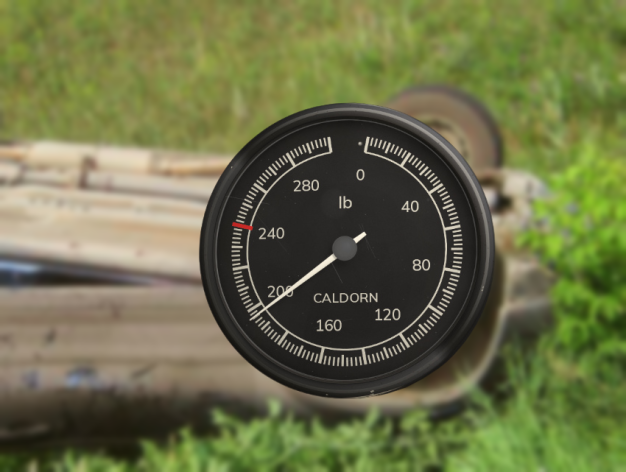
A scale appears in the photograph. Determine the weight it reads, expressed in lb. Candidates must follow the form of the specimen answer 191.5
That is 196
